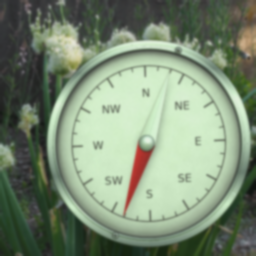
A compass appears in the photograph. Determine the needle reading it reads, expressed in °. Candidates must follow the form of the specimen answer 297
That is 200
